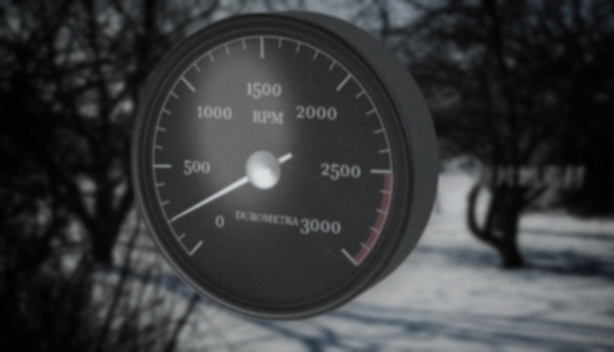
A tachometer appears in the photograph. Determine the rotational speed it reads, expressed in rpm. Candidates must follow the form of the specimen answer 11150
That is 200
